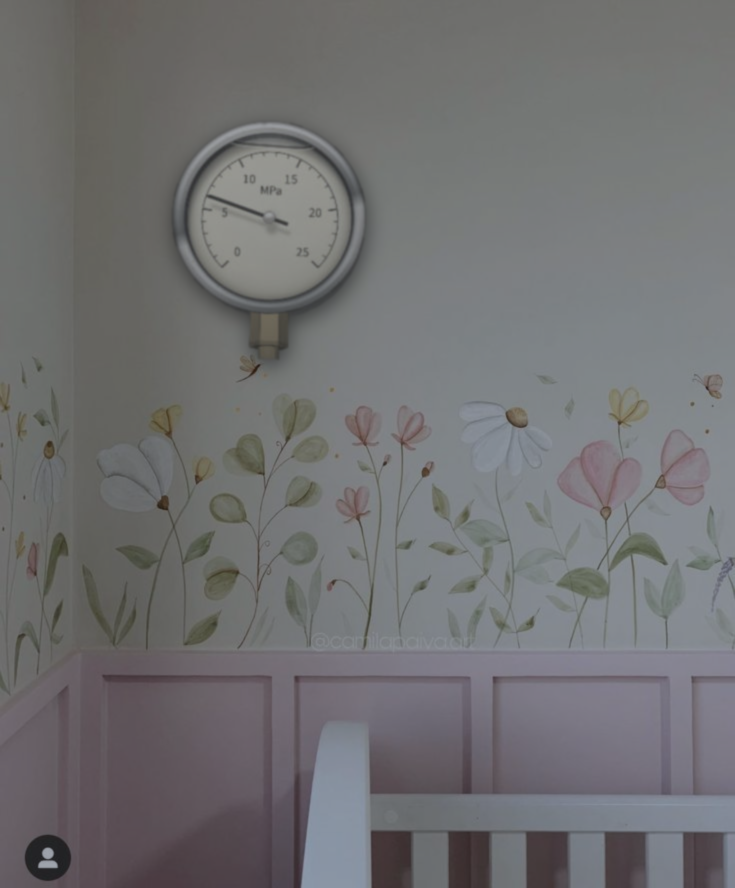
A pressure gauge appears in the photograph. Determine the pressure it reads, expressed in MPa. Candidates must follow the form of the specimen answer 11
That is 6
